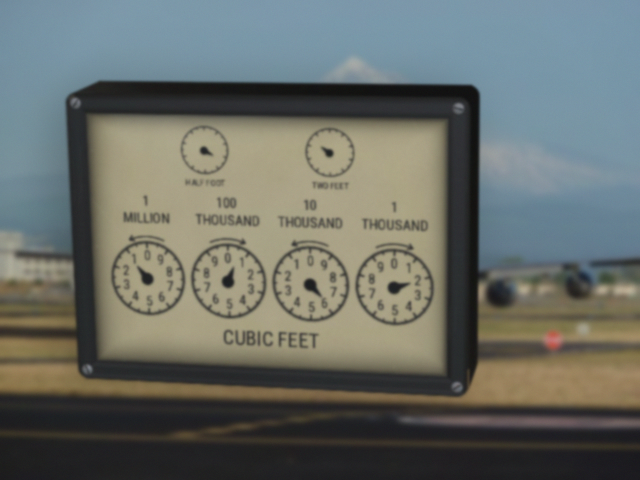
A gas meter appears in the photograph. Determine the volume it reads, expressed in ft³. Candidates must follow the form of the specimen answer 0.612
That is 106200
